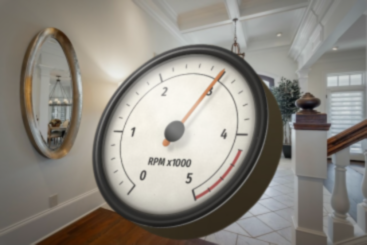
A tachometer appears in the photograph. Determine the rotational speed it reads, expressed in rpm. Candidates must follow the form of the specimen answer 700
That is 3000
